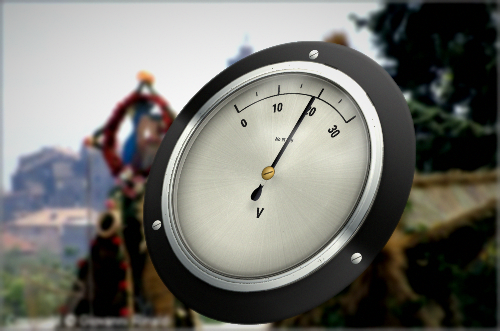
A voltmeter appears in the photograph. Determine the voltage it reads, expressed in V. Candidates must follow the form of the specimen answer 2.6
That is 20
